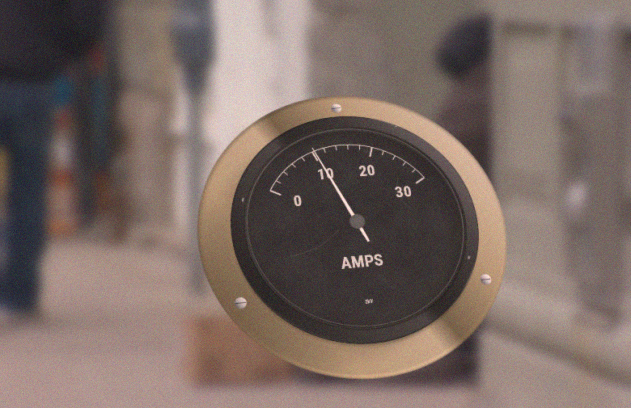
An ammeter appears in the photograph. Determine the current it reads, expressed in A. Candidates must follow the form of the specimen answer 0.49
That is 10
